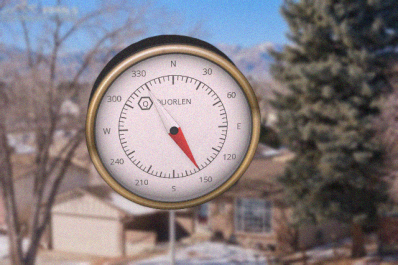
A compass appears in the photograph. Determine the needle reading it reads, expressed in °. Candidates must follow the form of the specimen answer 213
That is 150
